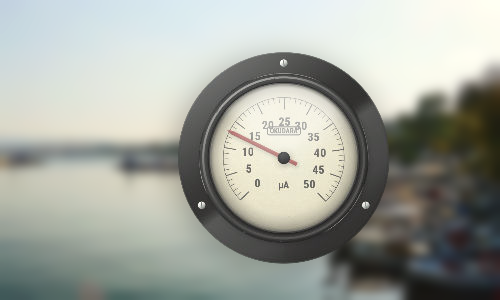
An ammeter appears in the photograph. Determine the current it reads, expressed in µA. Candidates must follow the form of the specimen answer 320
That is 13
